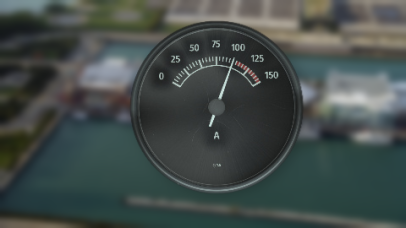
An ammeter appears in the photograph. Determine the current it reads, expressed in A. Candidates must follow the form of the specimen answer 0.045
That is 100
